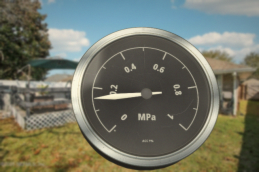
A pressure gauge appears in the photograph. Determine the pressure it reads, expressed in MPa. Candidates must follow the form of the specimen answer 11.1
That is 0.15
